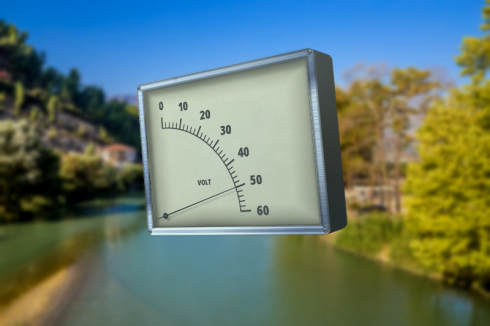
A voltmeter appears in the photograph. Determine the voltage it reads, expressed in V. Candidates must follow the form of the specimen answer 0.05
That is 50
